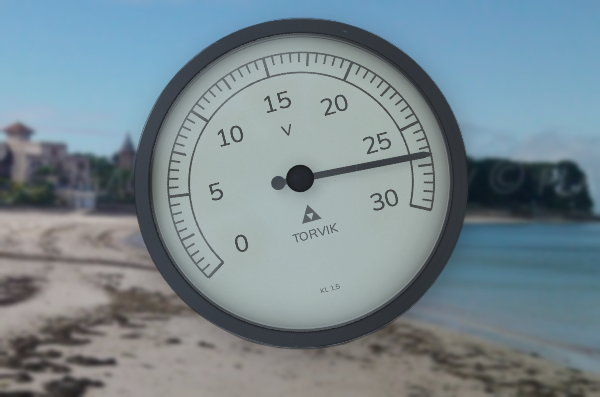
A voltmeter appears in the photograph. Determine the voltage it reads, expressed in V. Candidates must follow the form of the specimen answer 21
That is 27
